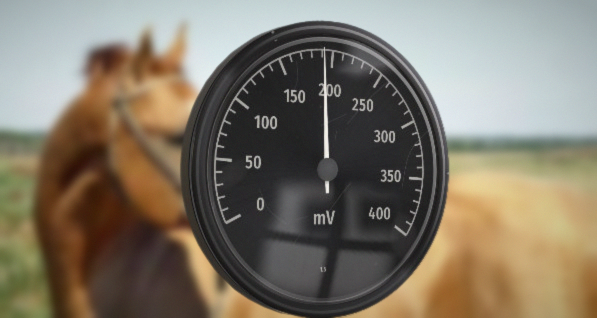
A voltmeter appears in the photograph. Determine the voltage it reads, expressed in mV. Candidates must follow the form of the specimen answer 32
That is 190
